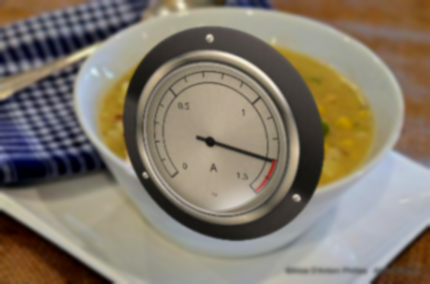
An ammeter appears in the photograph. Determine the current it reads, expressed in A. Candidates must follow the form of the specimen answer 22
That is 1.3
